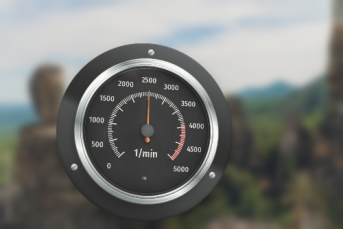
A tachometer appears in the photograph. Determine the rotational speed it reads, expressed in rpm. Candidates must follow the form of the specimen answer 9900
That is 2500
